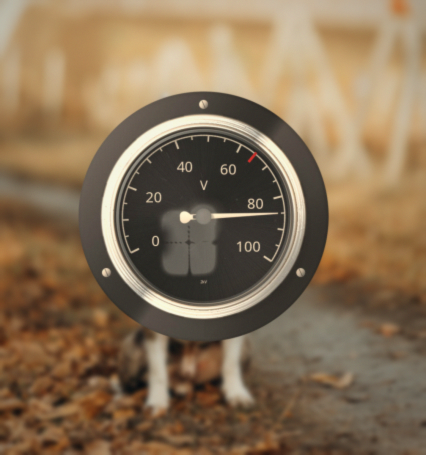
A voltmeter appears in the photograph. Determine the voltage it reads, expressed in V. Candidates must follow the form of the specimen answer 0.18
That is 85
